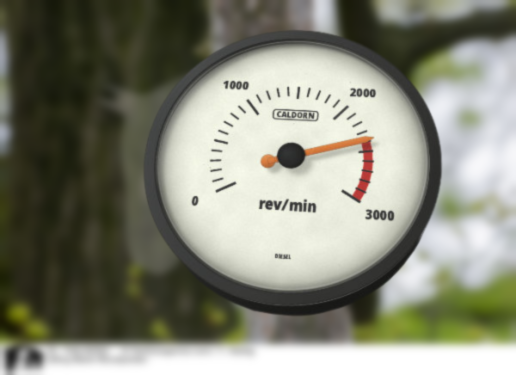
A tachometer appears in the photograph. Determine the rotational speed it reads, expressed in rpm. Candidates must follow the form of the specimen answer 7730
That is 2400
